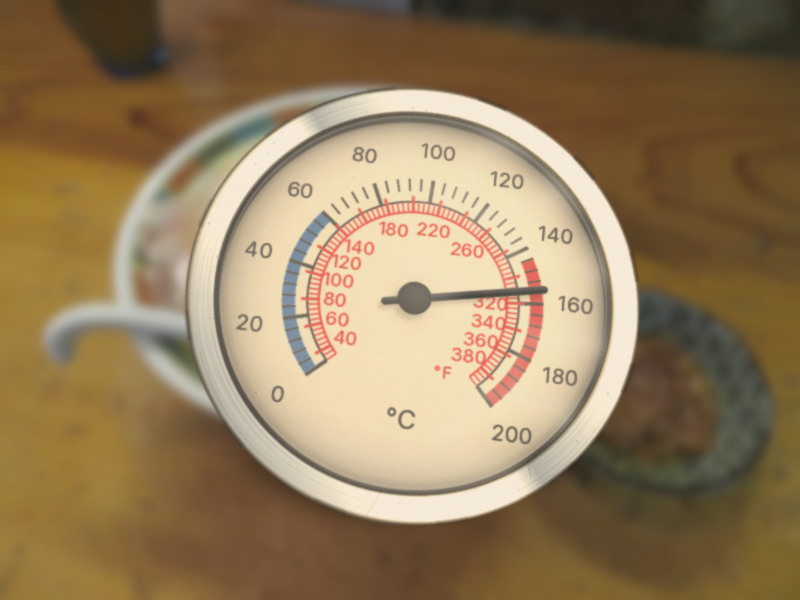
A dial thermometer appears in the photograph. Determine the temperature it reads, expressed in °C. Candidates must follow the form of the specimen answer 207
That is 156
